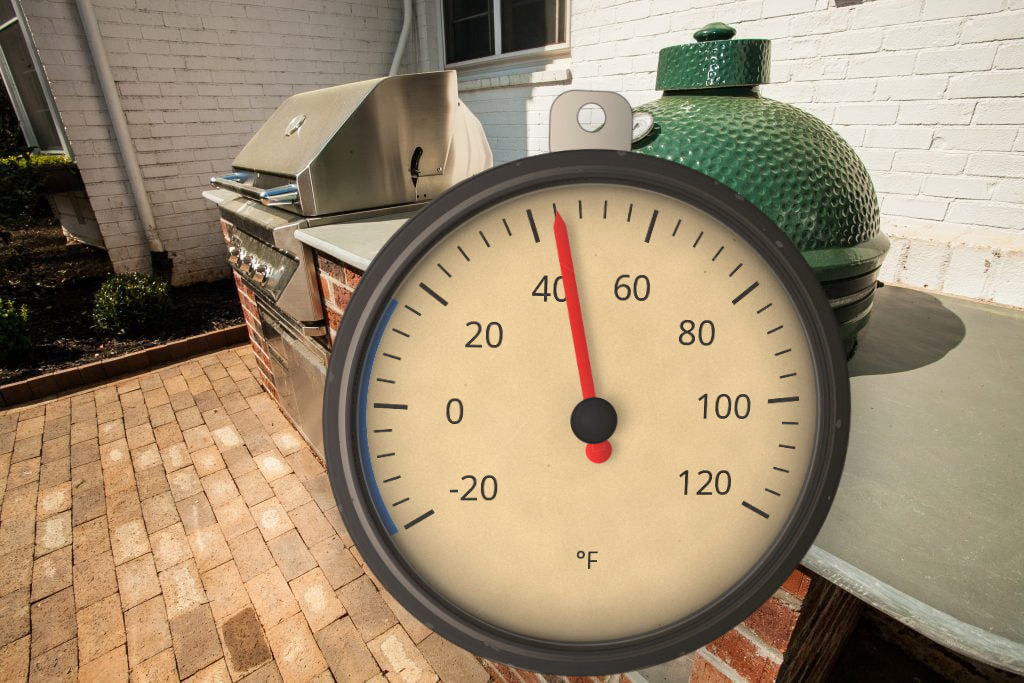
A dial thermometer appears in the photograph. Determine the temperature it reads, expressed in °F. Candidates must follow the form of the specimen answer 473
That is 44
